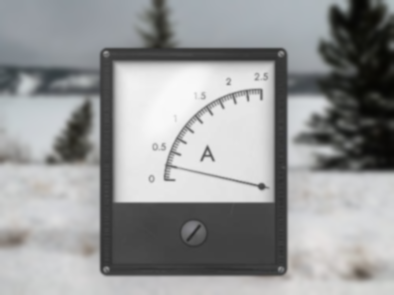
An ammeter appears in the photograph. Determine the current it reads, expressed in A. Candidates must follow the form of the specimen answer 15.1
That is 0.25
